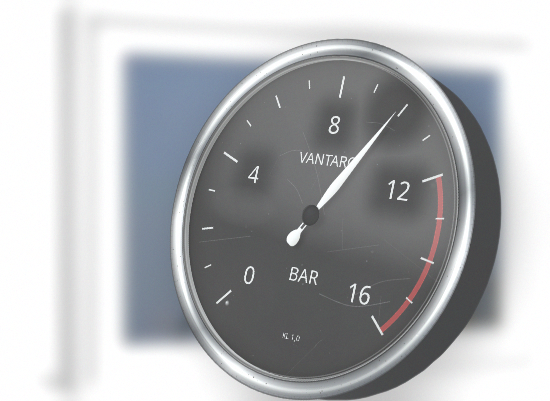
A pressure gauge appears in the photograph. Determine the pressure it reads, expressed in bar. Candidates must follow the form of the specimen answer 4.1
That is 10
